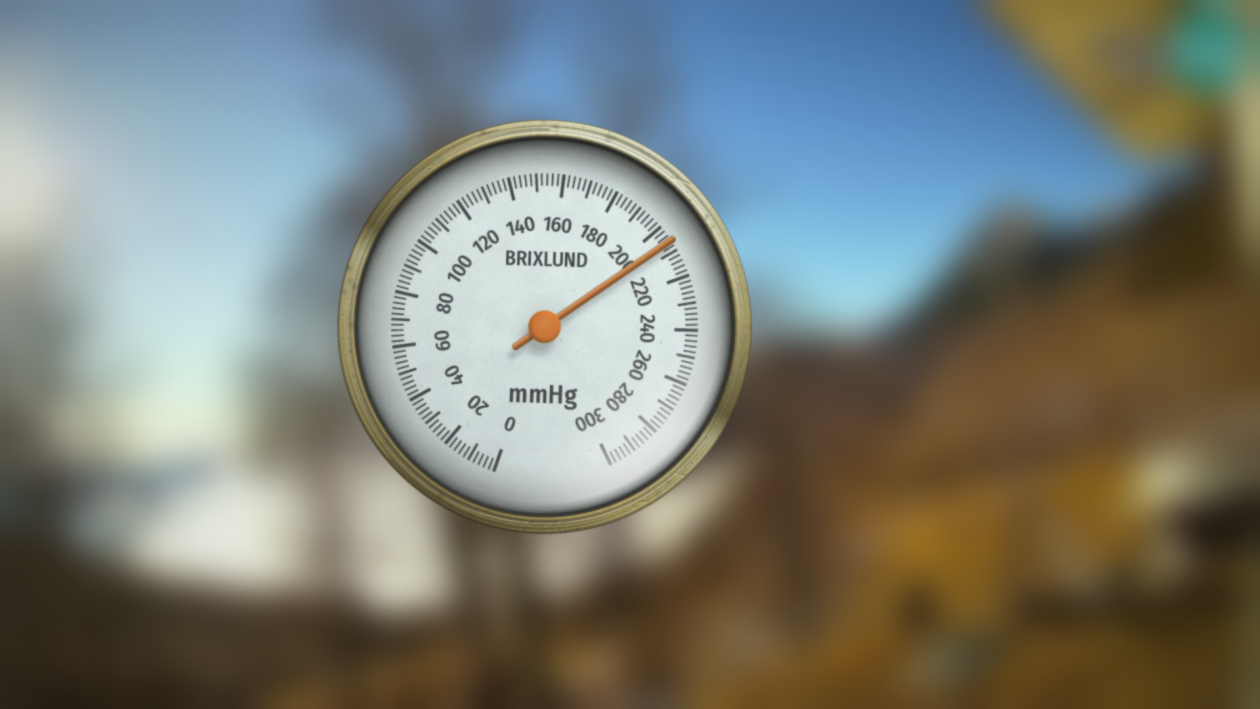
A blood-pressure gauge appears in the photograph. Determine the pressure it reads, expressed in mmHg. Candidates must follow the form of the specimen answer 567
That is 206
